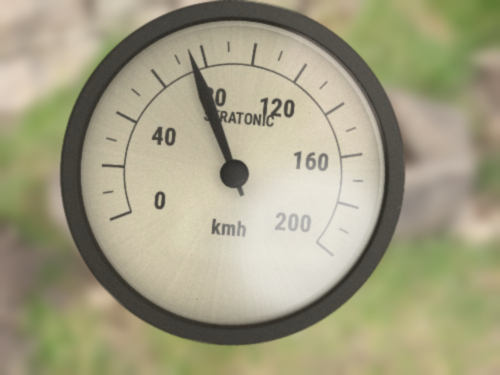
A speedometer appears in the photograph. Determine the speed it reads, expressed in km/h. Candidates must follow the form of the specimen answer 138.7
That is 75
